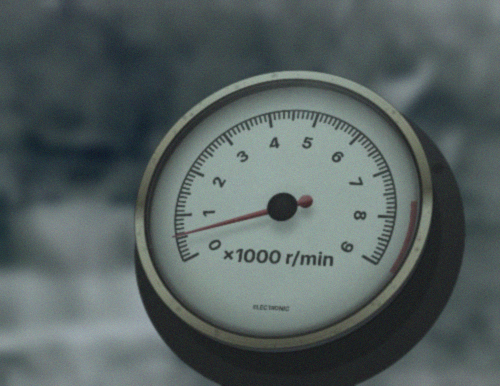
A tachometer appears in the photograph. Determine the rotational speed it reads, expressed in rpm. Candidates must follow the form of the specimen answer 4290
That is 500
